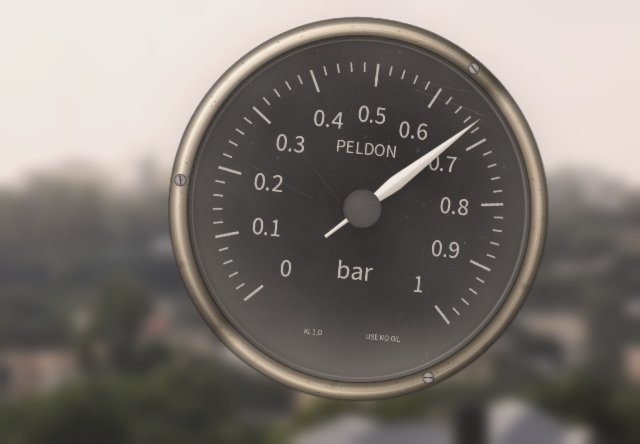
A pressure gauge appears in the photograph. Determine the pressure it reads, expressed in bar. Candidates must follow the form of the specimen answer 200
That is 0.67
